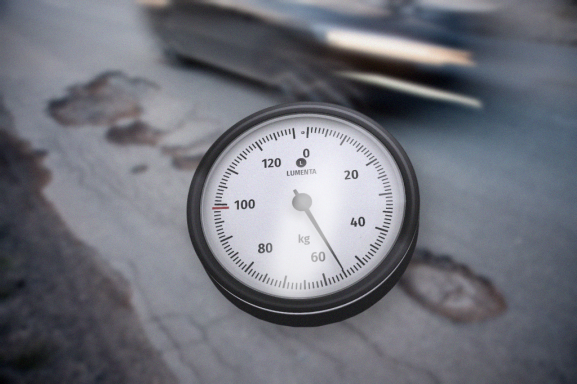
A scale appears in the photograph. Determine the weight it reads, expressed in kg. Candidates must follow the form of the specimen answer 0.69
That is 55
